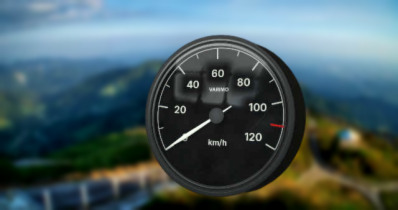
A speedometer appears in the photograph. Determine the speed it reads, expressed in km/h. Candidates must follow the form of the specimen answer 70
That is 0
